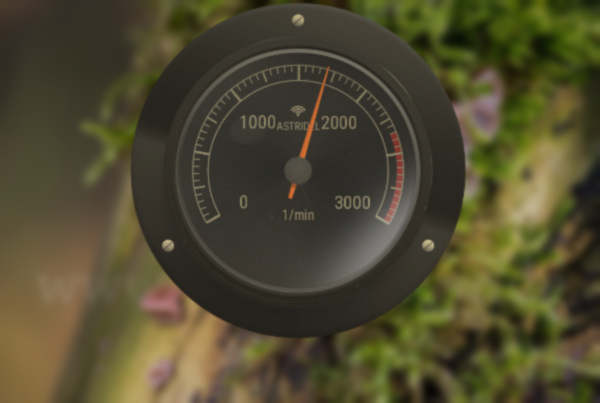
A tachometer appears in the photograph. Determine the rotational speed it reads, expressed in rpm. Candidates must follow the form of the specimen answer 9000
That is 1700
